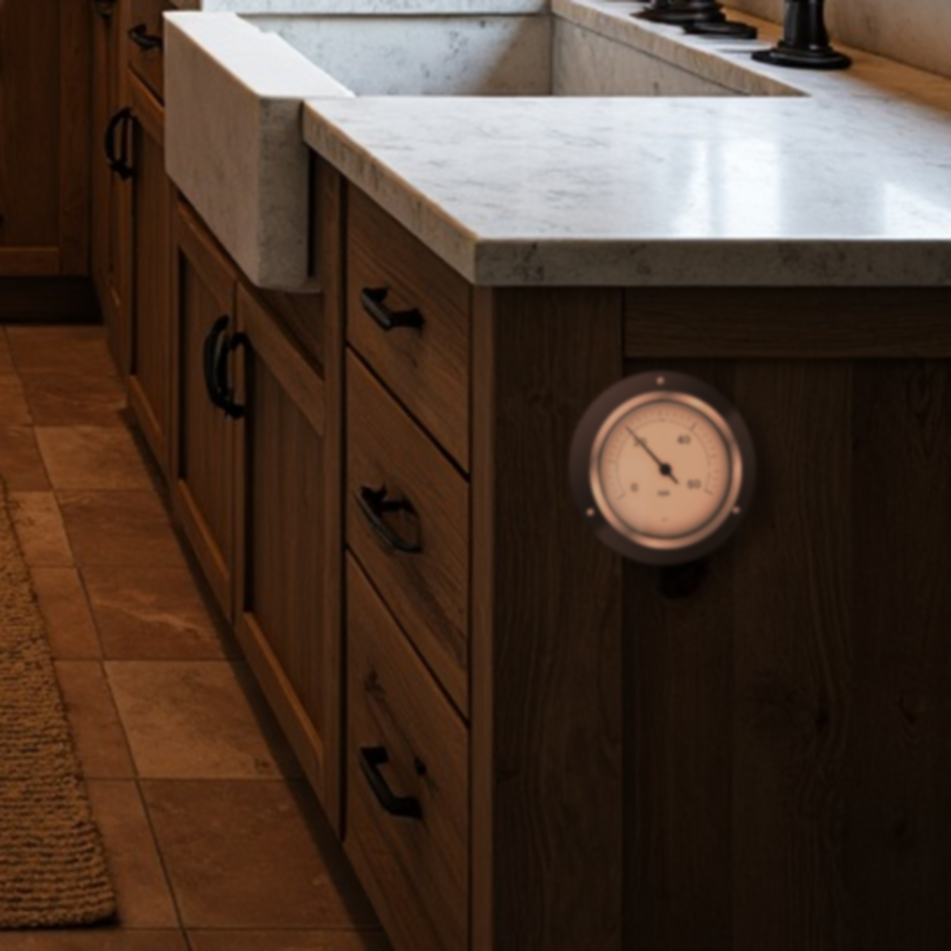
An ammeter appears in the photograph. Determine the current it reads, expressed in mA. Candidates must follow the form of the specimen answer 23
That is 20
